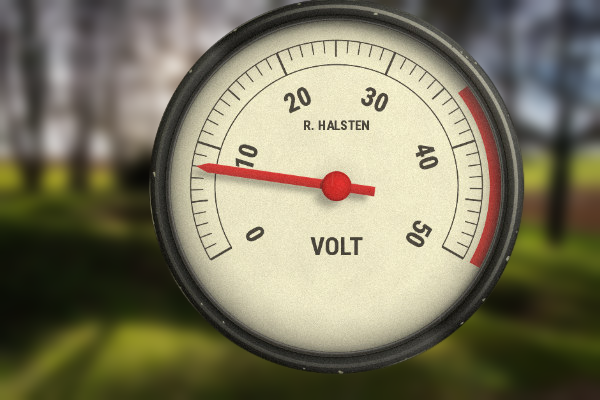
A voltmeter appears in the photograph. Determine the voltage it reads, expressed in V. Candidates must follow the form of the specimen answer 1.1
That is 8
